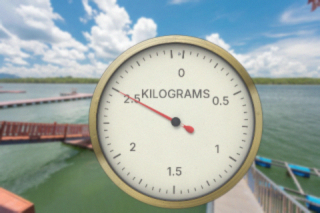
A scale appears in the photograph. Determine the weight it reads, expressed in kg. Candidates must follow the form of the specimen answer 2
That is 2.5
